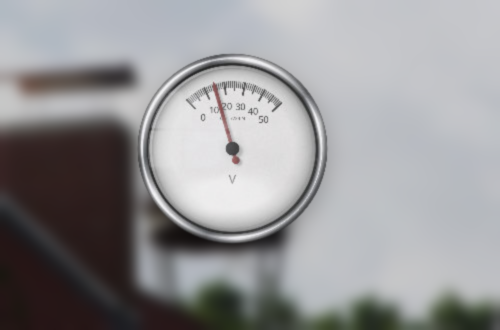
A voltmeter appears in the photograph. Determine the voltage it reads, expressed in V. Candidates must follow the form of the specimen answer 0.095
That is 15
